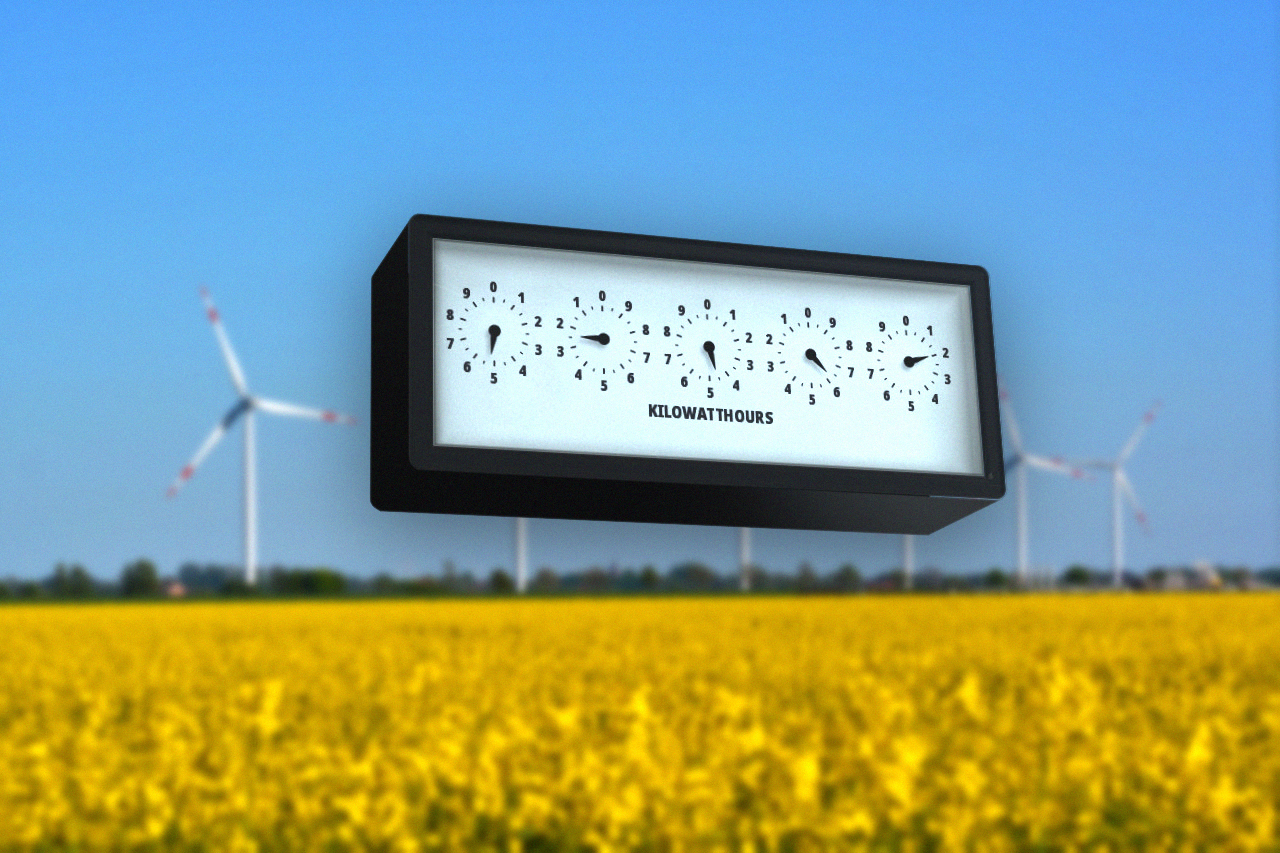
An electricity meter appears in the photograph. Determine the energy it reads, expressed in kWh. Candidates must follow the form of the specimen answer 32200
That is 52462
